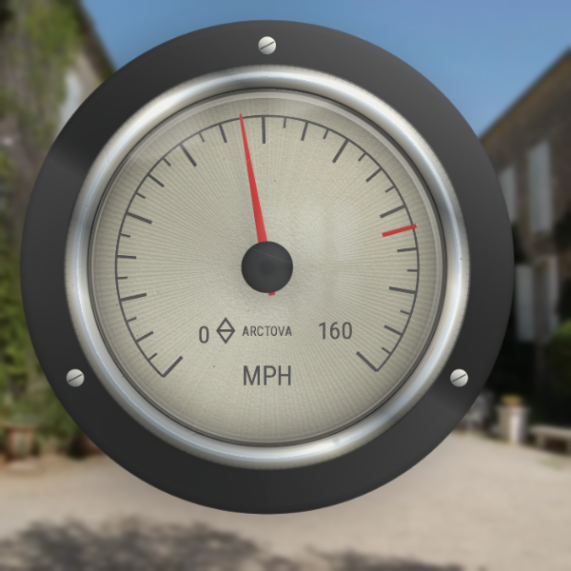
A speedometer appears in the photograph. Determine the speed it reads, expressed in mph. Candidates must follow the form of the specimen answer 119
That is 75
